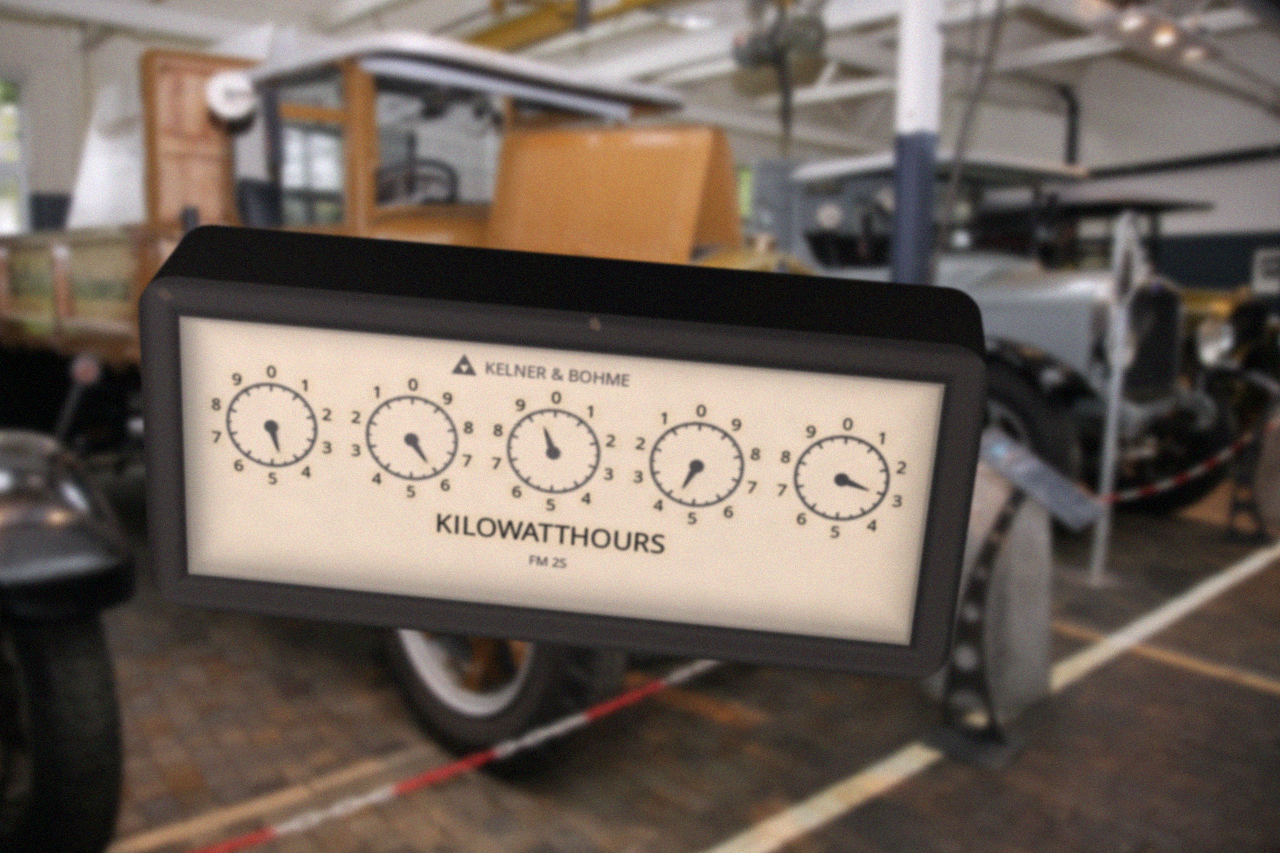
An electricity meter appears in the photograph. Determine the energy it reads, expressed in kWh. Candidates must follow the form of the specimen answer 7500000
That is 45943
